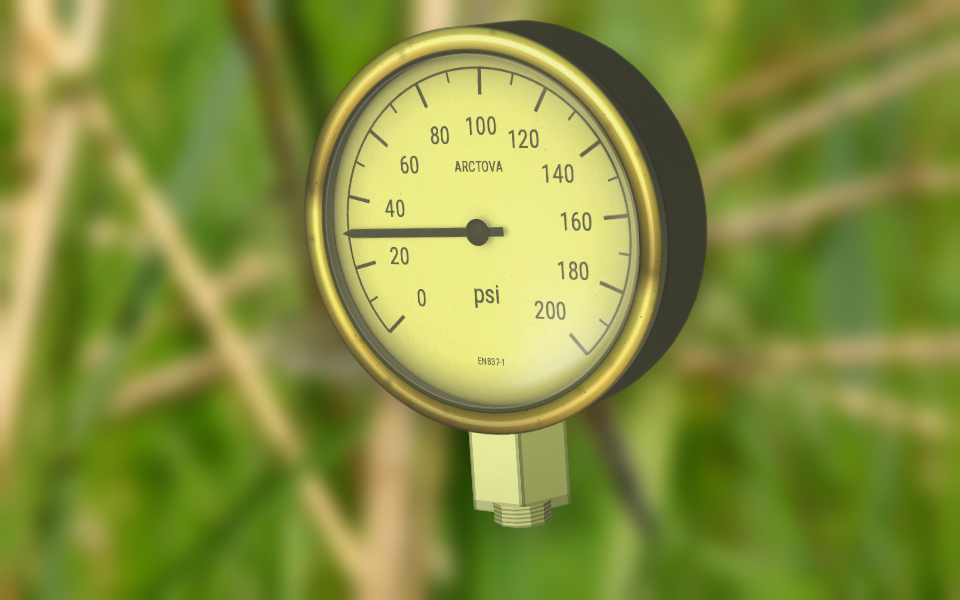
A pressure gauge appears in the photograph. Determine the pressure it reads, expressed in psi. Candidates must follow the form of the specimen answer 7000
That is 30
